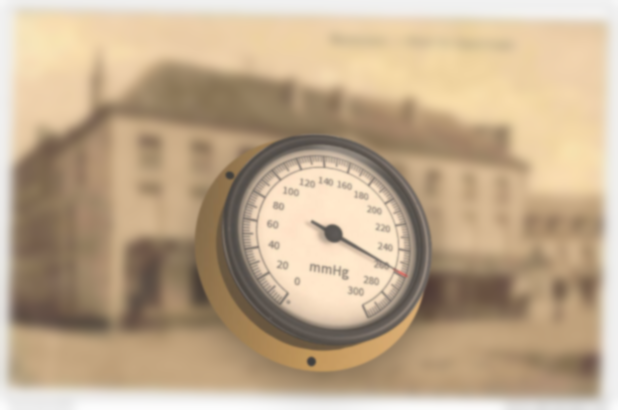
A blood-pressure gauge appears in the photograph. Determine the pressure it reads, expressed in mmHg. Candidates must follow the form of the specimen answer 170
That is 260
